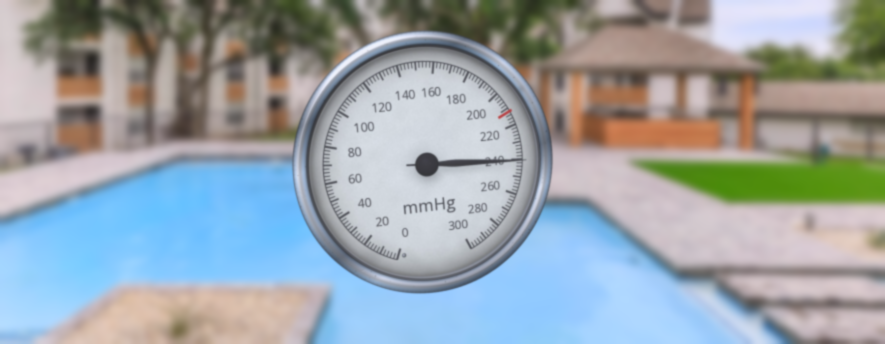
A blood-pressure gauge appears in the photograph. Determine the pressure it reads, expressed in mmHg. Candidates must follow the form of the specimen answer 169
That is 240
